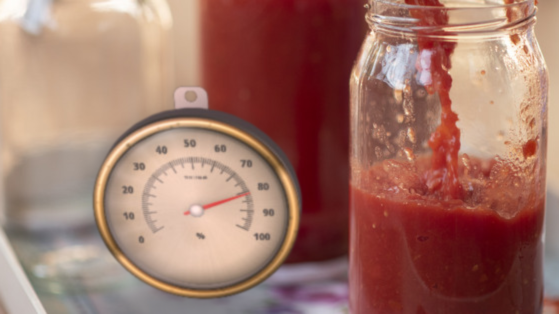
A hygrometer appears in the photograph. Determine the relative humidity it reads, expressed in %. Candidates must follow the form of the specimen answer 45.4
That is 80
